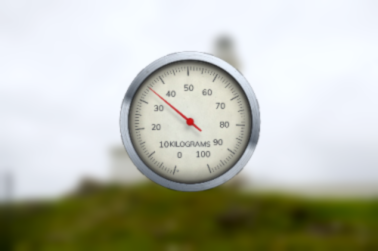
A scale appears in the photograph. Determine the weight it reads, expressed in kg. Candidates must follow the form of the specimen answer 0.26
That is 35
